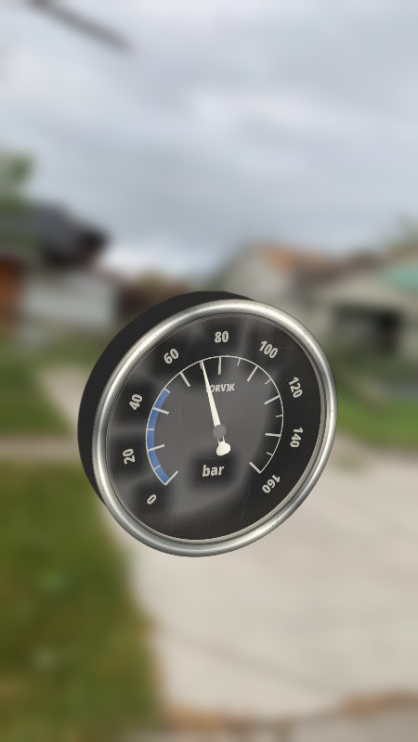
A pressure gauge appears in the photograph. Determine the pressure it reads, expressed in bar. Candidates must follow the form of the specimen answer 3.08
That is 70
